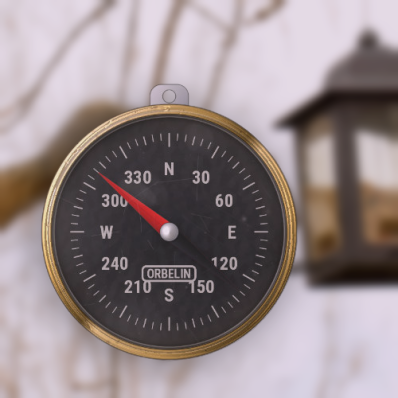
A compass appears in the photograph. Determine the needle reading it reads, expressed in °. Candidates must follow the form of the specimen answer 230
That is 310
